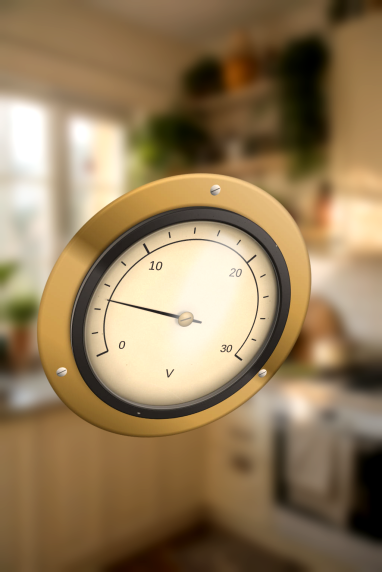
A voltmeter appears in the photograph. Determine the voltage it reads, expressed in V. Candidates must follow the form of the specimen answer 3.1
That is 5
